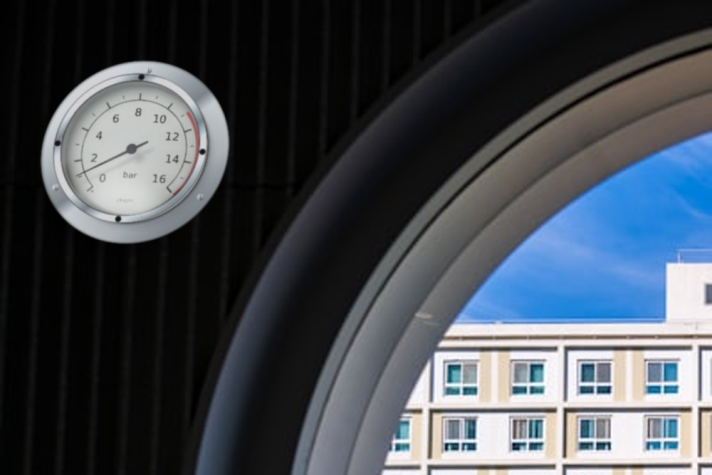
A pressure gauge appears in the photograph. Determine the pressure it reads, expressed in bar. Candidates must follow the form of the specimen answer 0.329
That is 1
